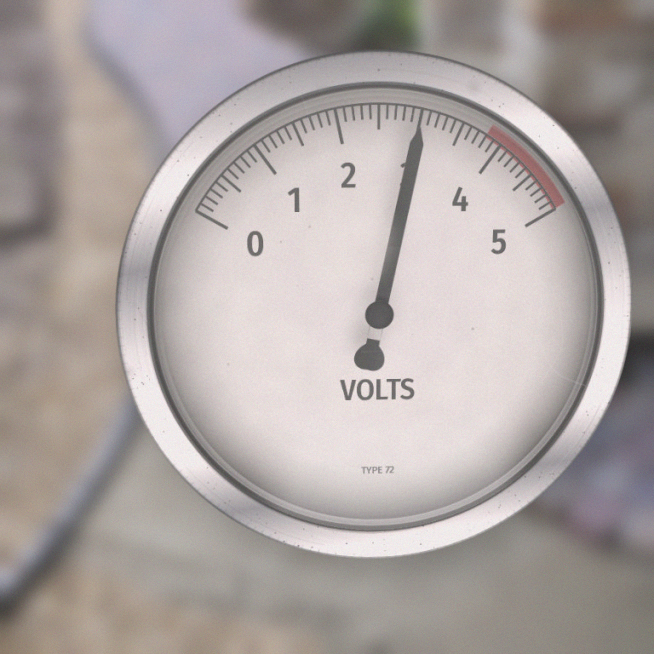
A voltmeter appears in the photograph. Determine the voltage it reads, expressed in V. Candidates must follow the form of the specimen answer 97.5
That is 3
